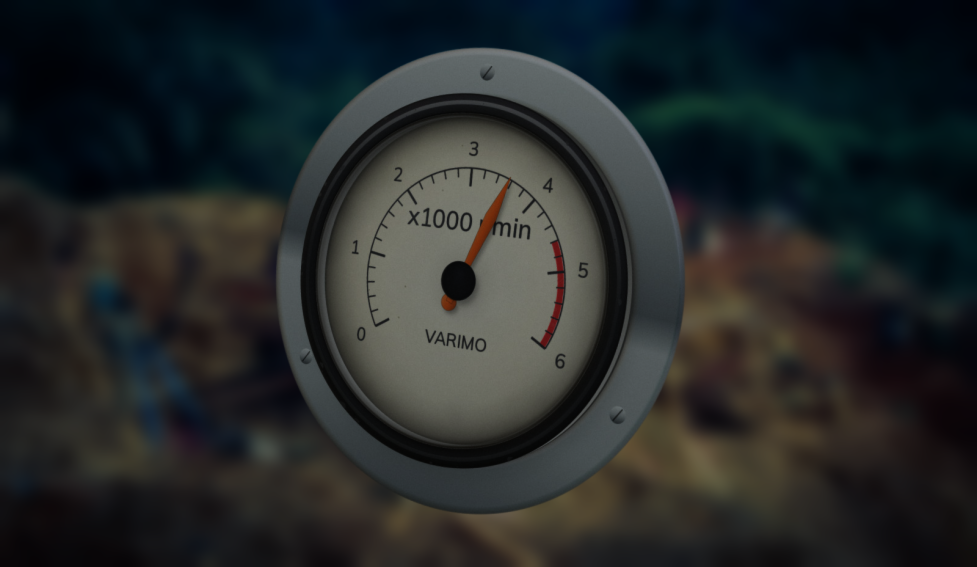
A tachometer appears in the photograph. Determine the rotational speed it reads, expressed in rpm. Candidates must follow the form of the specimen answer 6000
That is 3600
